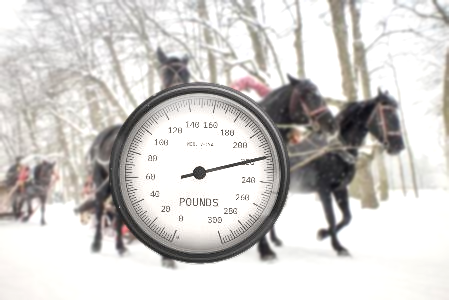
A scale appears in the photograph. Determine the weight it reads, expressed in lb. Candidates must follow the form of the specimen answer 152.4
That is 220
